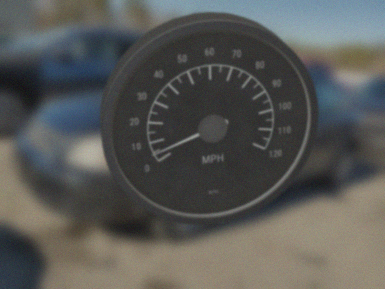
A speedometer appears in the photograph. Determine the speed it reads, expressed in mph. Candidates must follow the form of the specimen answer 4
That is 5
